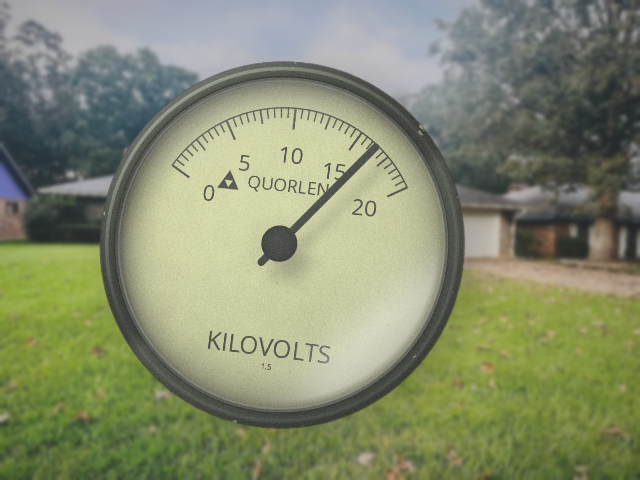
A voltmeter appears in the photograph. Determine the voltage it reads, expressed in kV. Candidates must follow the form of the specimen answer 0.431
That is 16.5
